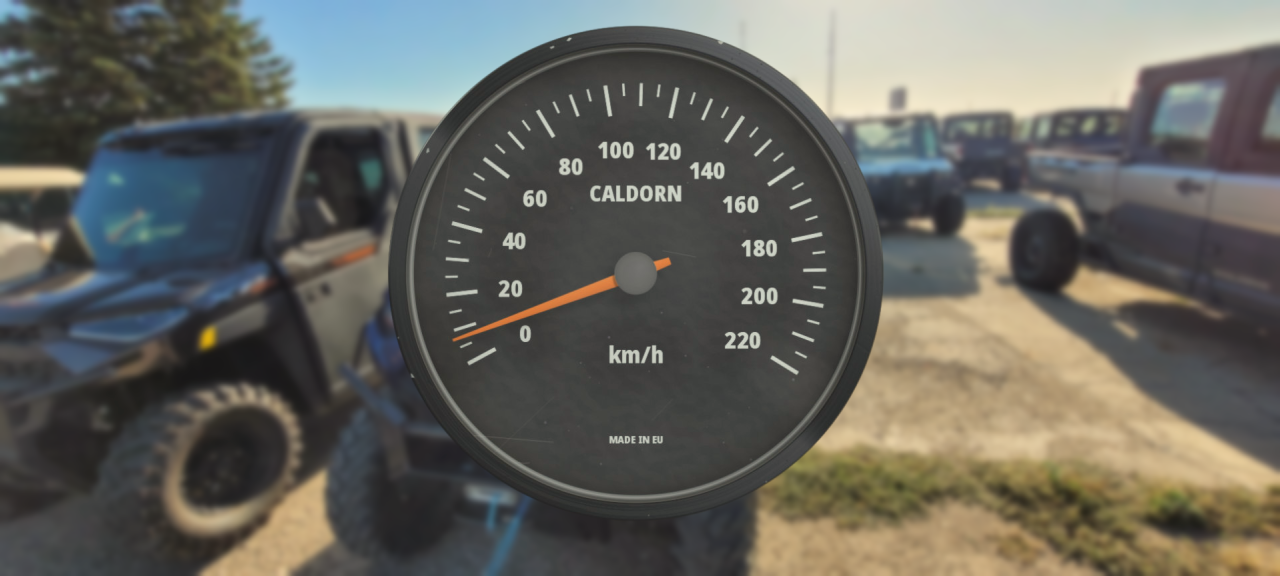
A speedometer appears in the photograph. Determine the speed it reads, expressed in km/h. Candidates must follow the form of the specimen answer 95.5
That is 7.5
